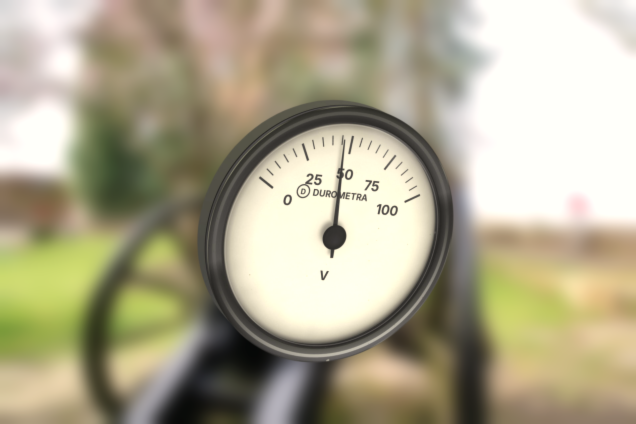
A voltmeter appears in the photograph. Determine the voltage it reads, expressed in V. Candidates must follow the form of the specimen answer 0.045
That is 45
